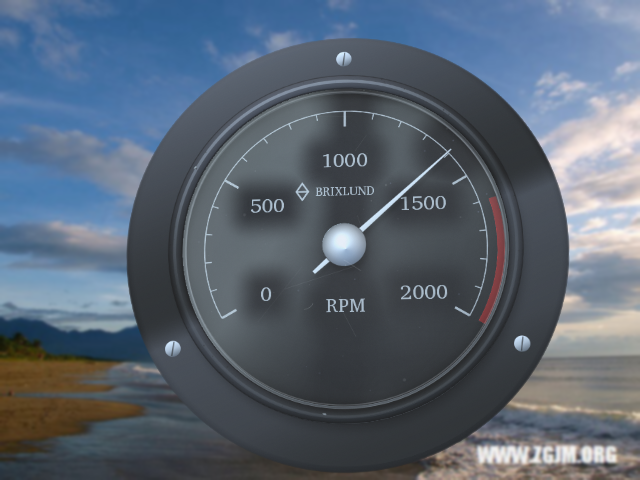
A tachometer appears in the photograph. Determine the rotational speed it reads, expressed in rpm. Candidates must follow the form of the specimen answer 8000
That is 1400
